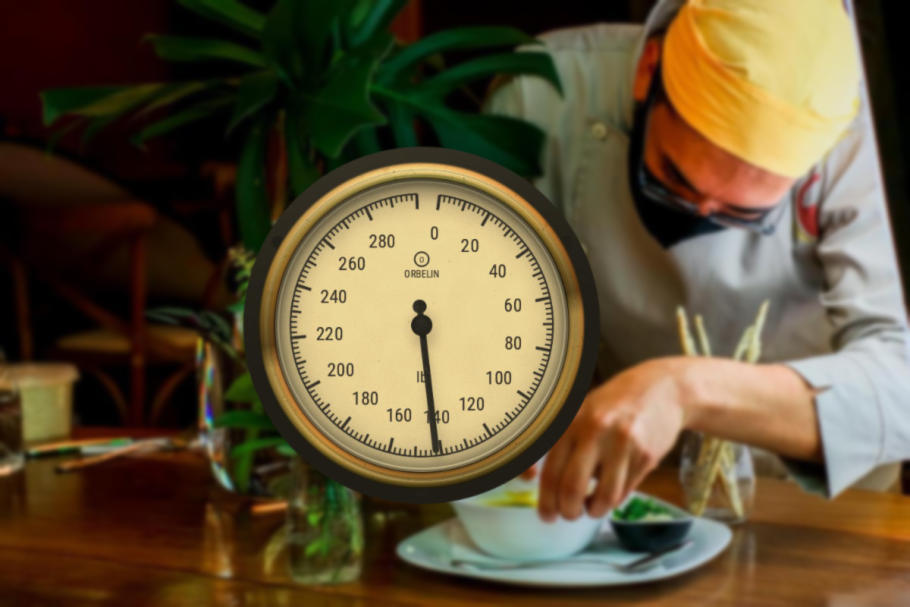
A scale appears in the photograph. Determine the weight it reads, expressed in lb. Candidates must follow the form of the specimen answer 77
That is 142
